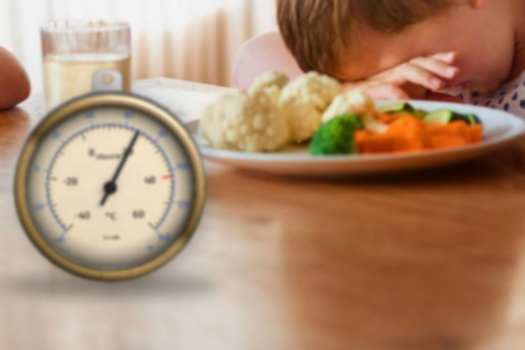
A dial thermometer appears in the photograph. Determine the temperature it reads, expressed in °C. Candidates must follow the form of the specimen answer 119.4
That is 20
